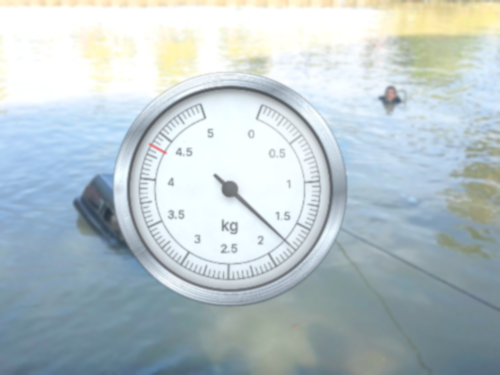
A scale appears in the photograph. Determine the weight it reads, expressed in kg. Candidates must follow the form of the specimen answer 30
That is 1.75
